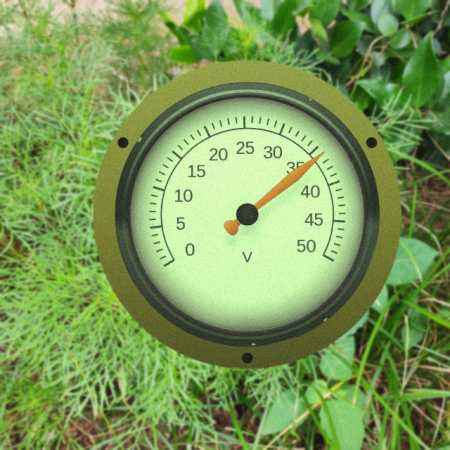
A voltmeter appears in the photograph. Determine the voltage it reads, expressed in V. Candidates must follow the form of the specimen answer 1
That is 36
